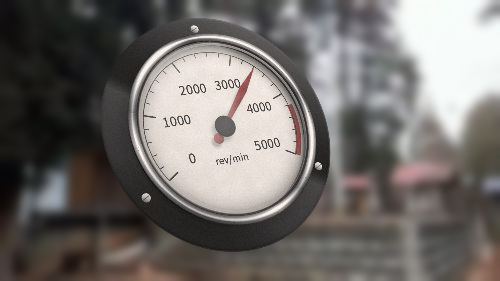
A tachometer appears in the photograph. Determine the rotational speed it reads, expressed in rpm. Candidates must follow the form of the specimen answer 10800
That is 3400
